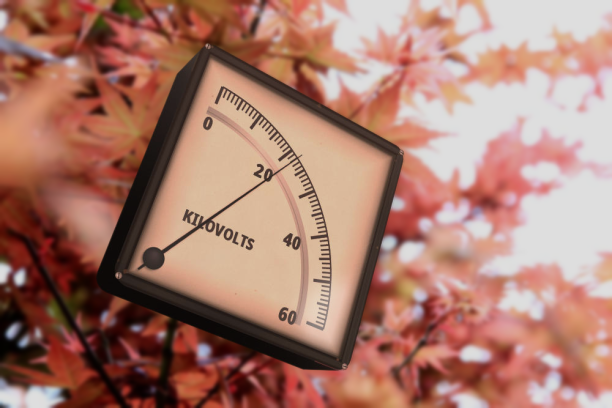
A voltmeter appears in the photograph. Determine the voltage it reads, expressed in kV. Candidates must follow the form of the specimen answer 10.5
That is 22
